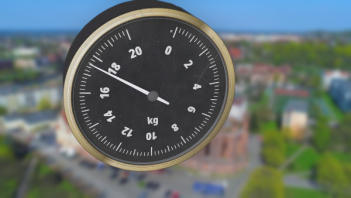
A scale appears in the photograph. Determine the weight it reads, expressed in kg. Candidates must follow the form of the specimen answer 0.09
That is 17.6
